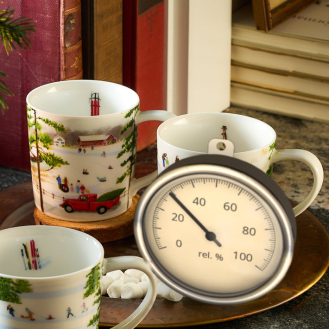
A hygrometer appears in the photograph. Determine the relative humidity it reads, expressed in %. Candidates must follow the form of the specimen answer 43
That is 30
